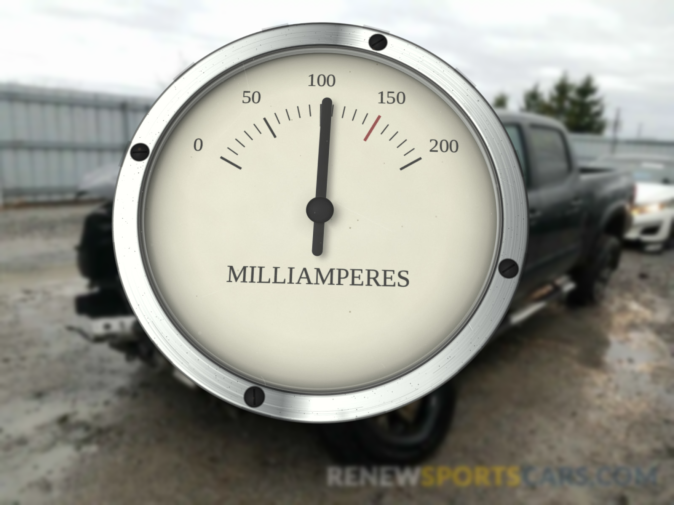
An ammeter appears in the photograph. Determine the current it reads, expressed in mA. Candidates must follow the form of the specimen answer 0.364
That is 105
